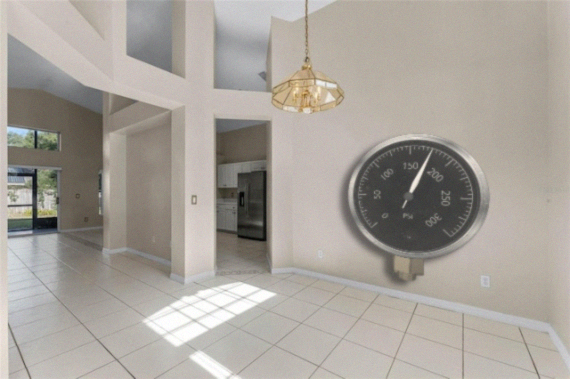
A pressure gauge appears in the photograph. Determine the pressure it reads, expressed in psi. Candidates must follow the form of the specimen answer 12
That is 175
